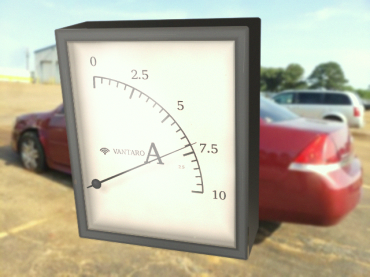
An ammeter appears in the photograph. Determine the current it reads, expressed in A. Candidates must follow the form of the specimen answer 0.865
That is 7
